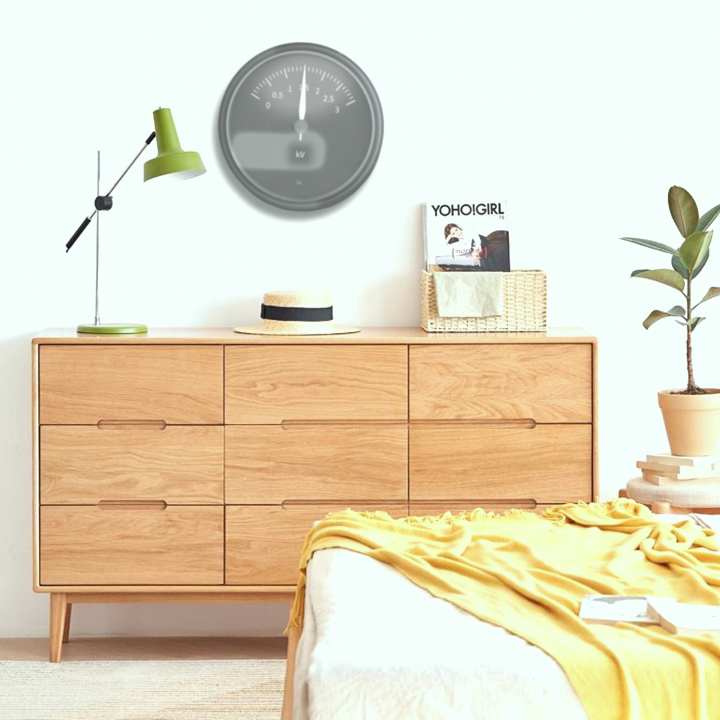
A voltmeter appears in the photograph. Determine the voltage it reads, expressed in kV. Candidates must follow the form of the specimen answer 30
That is 1.5
